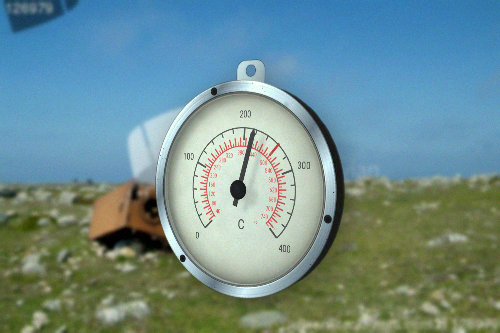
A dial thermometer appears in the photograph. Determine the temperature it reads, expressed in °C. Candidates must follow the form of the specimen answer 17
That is 220
